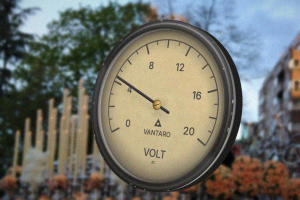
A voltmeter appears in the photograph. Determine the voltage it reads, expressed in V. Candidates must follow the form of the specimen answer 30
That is 4.5
